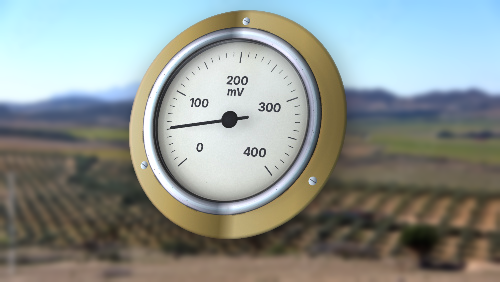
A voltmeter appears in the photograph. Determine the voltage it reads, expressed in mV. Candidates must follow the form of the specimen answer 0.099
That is 50
